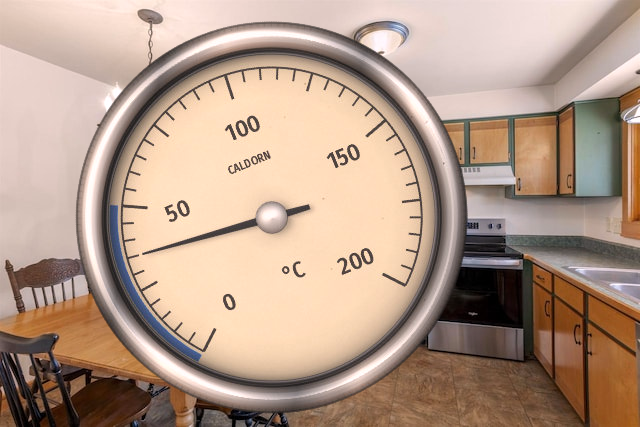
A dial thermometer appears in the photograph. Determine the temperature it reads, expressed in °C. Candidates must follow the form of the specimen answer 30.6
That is 35
